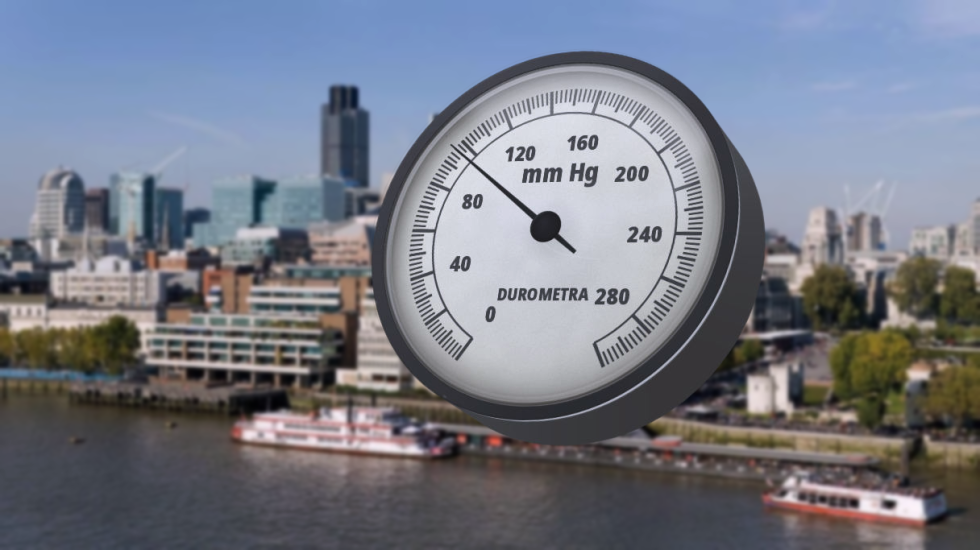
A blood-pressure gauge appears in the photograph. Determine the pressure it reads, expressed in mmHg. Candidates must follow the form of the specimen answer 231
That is 96
